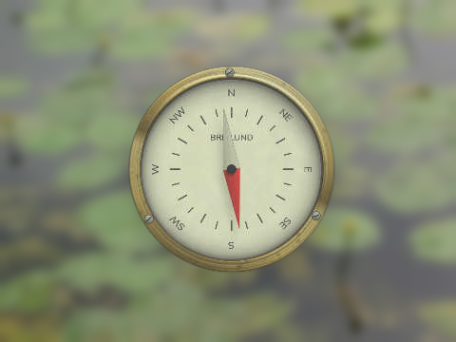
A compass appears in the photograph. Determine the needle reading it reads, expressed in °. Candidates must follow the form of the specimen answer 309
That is 172.5
